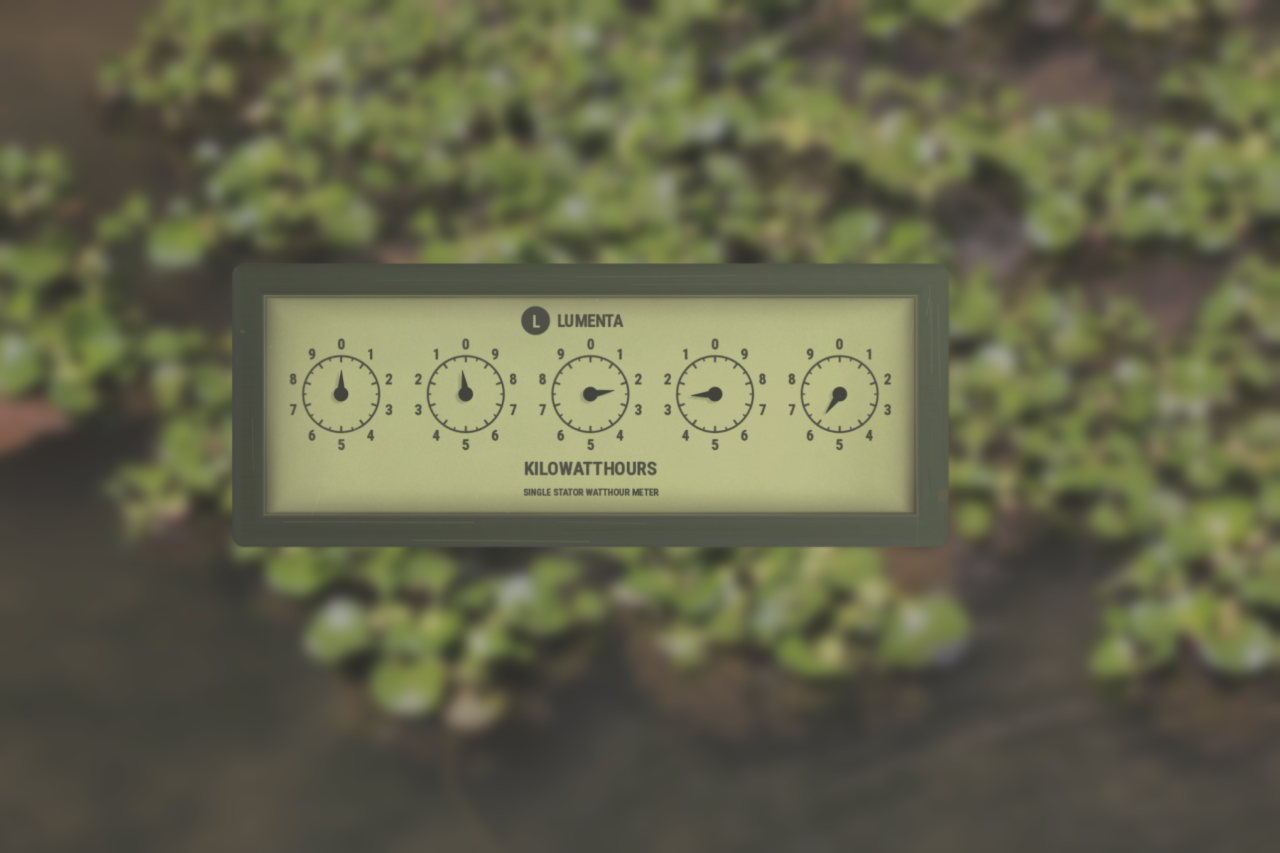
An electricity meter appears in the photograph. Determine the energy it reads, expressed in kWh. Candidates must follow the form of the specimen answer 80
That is 226
